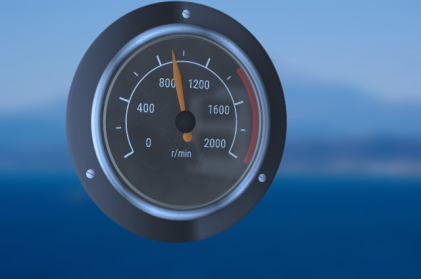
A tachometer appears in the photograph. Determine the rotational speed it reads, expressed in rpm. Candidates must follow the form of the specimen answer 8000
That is 900
